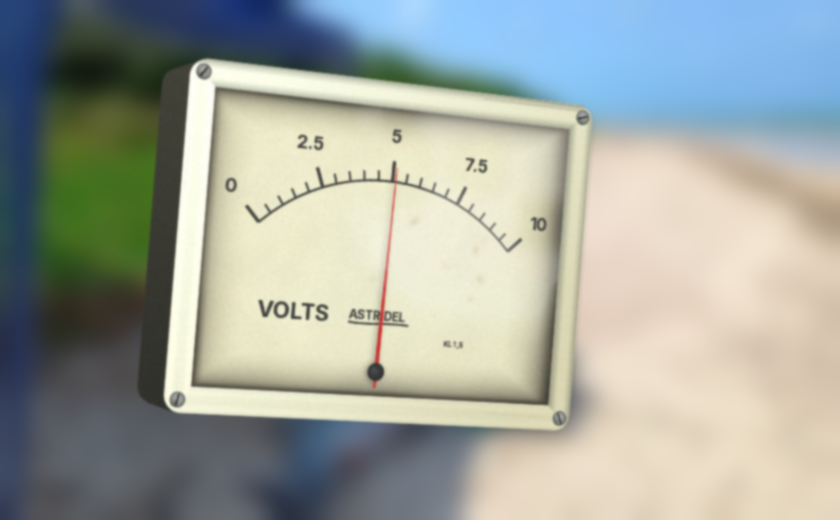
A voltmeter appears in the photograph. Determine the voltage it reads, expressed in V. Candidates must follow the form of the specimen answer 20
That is 5
